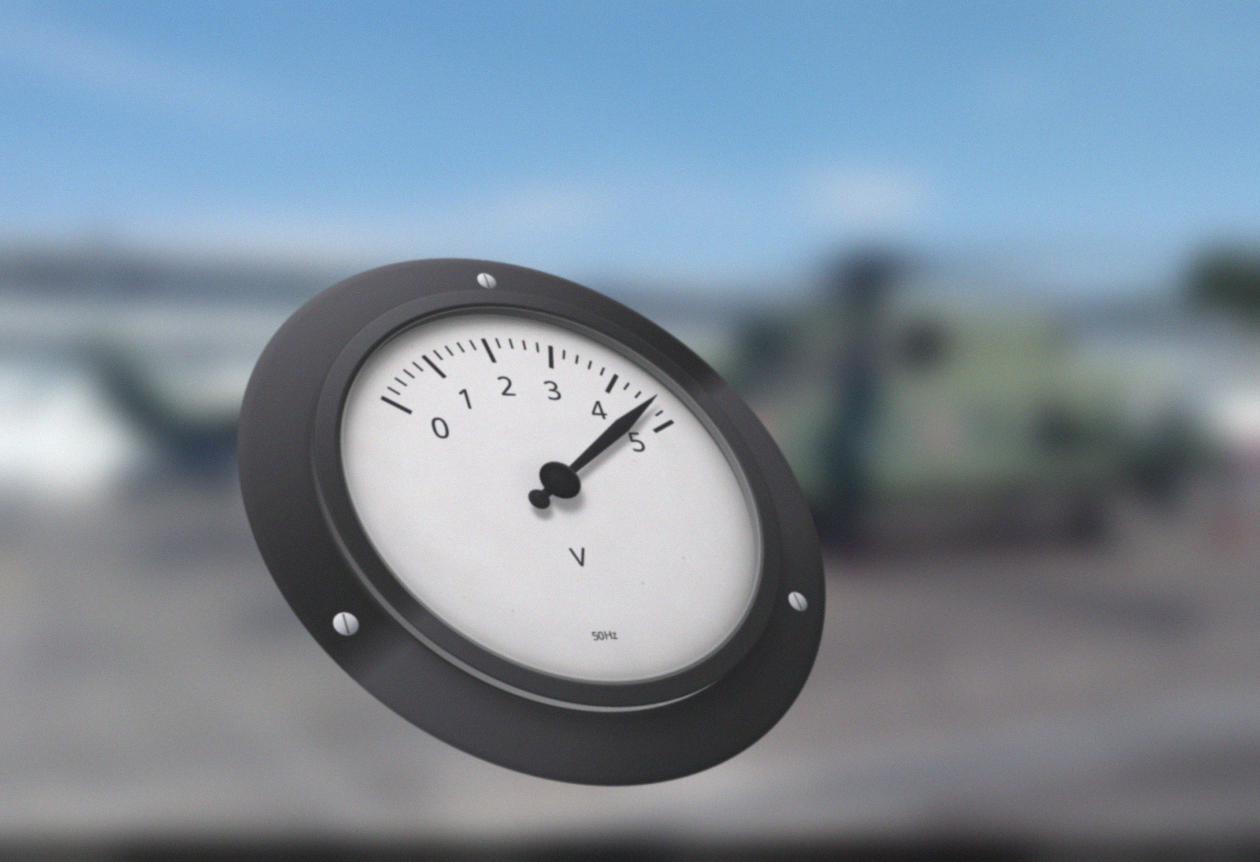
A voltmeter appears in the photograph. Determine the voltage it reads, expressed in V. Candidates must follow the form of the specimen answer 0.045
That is 4.6
